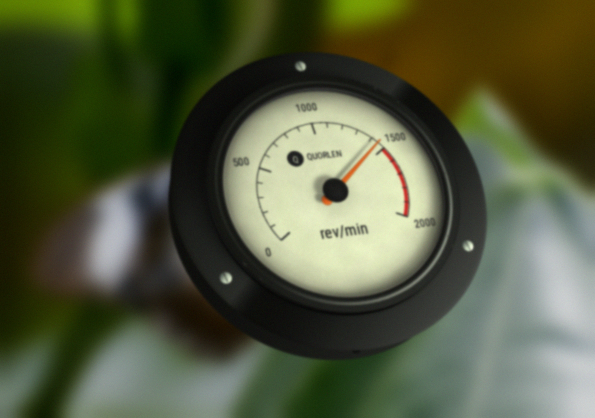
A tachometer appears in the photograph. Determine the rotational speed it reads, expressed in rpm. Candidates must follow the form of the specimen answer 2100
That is 1450
